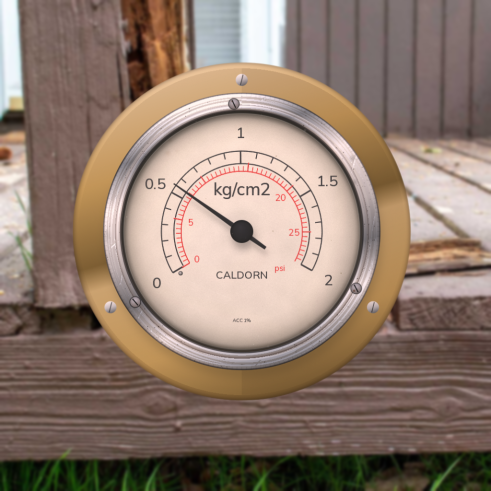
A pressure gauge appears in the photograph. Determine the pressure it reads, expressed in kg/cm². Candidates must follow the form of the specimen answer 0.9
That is 0.55
